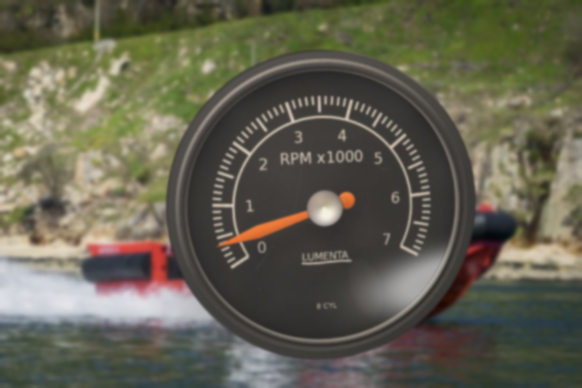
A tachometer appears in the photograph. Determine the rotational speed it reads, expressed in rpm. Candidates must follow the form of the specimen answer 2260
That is 400
